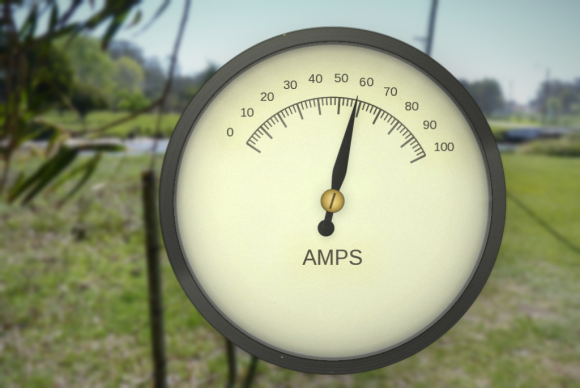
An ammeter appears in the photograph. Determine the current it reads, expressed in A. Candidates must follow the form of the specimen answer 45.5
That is 58
